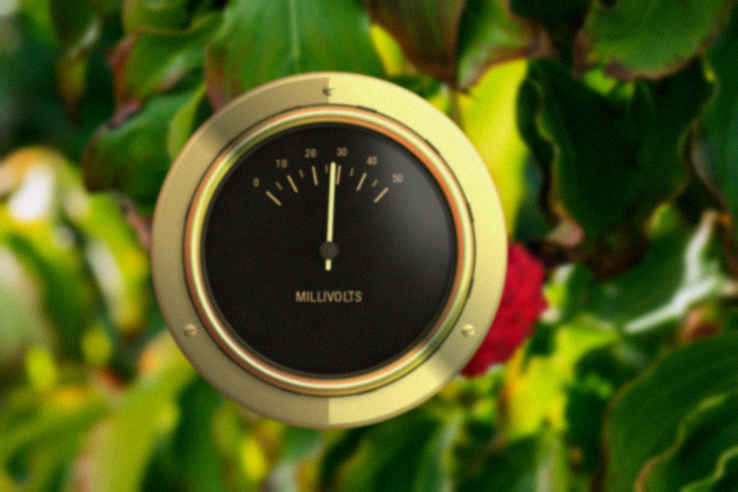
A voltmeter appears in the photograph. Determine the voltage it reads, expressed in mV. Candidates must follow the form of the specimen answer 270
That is 27.5
